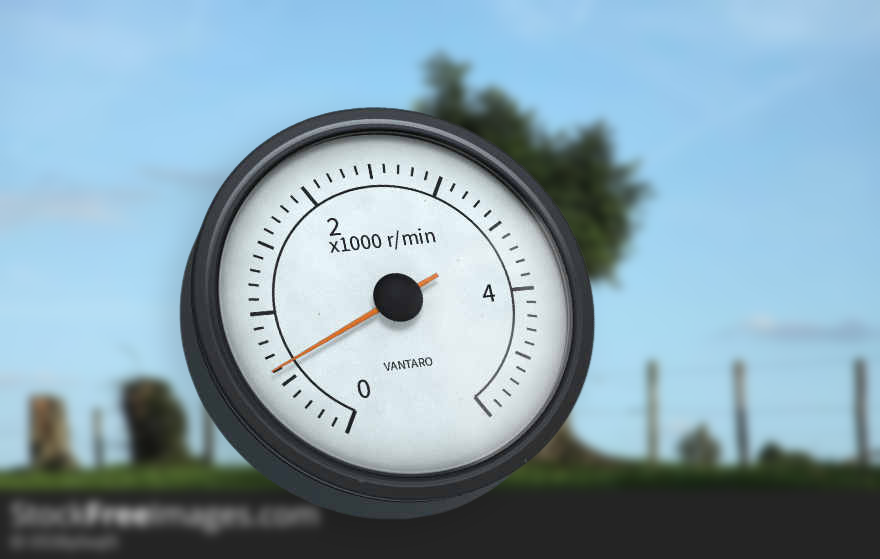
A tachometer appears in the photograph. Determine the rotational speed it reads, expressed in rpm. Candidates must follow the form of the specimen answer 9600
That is 600
